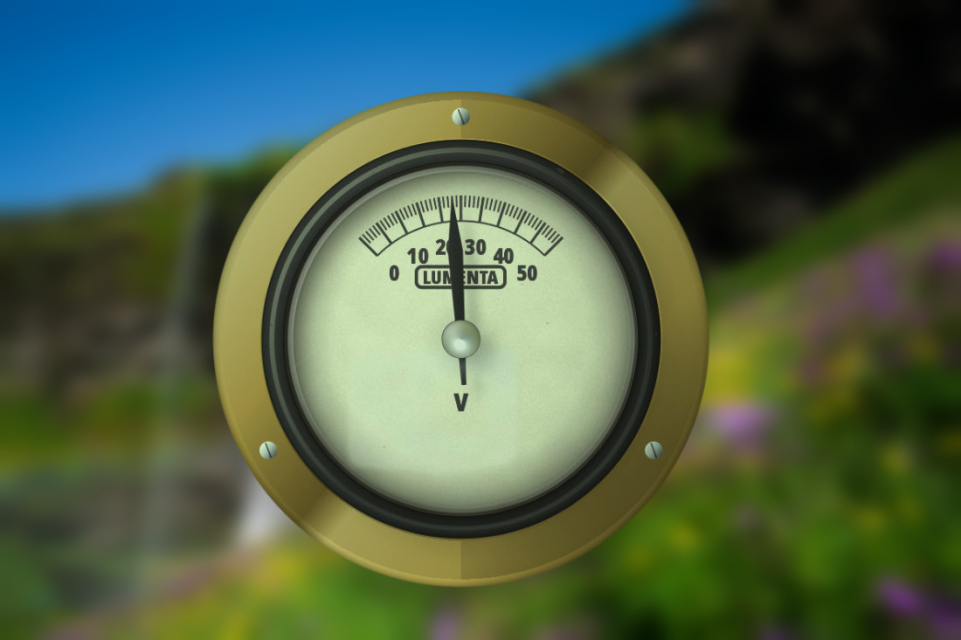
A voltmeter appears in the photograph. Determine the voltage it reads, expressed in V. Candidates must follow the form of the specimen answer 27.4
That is 23
